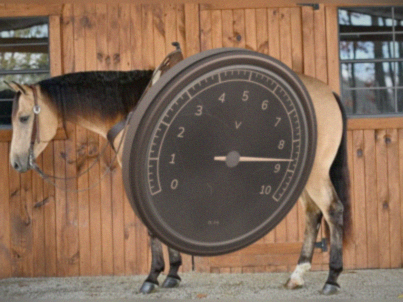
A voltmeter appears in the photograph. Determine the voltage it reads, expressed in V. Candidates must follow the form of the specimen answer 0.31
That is 8.6
